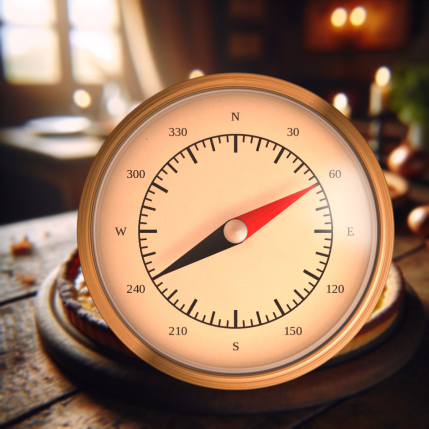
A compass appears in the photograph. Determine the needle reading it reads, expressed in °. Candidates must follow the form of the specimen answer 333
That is 60
